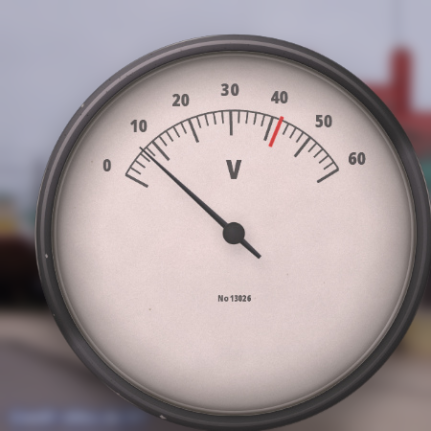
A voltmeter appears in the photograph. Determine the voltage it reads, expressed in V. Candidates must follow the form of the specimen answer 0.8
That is 7
